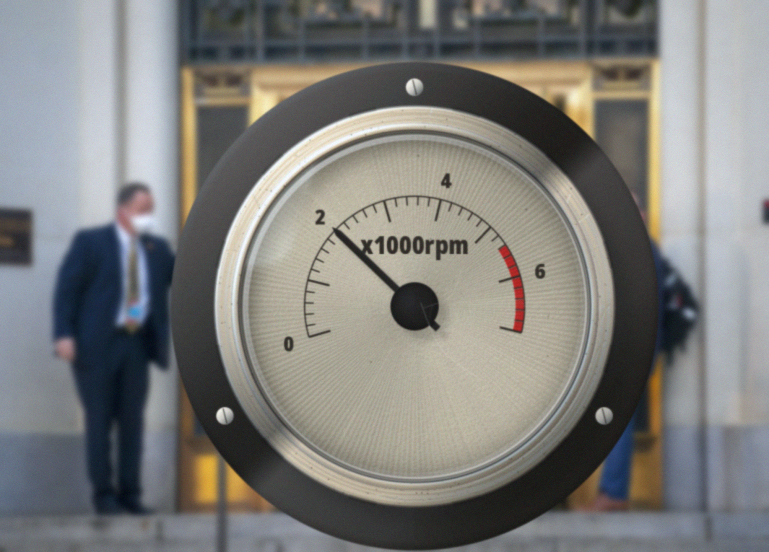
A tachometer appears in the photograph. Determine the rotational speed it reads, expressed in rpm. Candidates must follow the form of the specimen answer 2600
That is 2000
